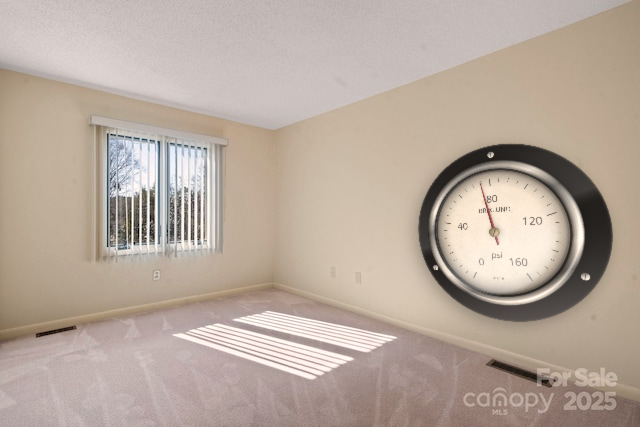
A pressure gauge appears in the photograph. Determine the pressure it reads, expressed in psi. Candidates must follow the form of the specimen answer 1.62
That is 75
